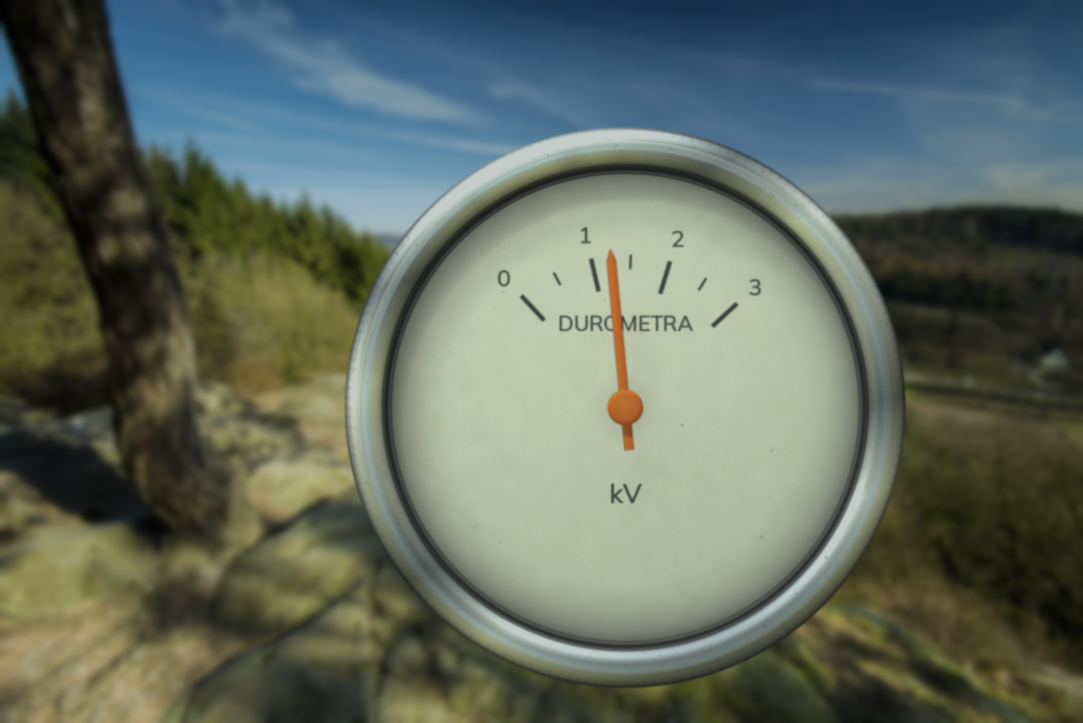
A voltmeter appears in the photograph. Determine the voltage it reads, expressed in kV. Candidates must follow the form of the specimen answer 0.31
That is 1.25
